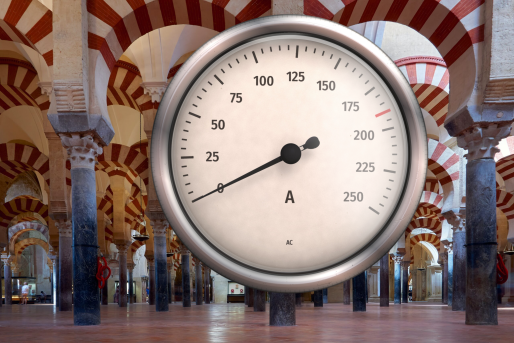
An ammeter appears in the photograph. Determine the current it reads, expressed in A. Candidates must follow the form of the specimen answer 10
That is 0
